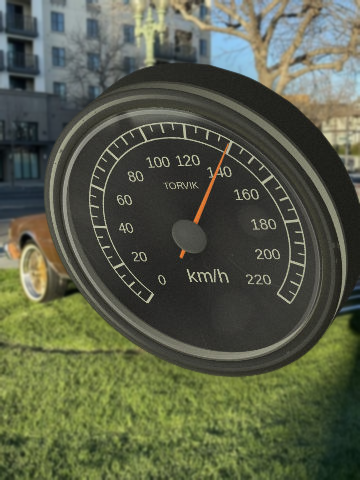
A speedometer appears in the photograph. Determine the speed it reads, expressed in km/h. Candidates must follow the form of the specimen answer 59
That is 140
